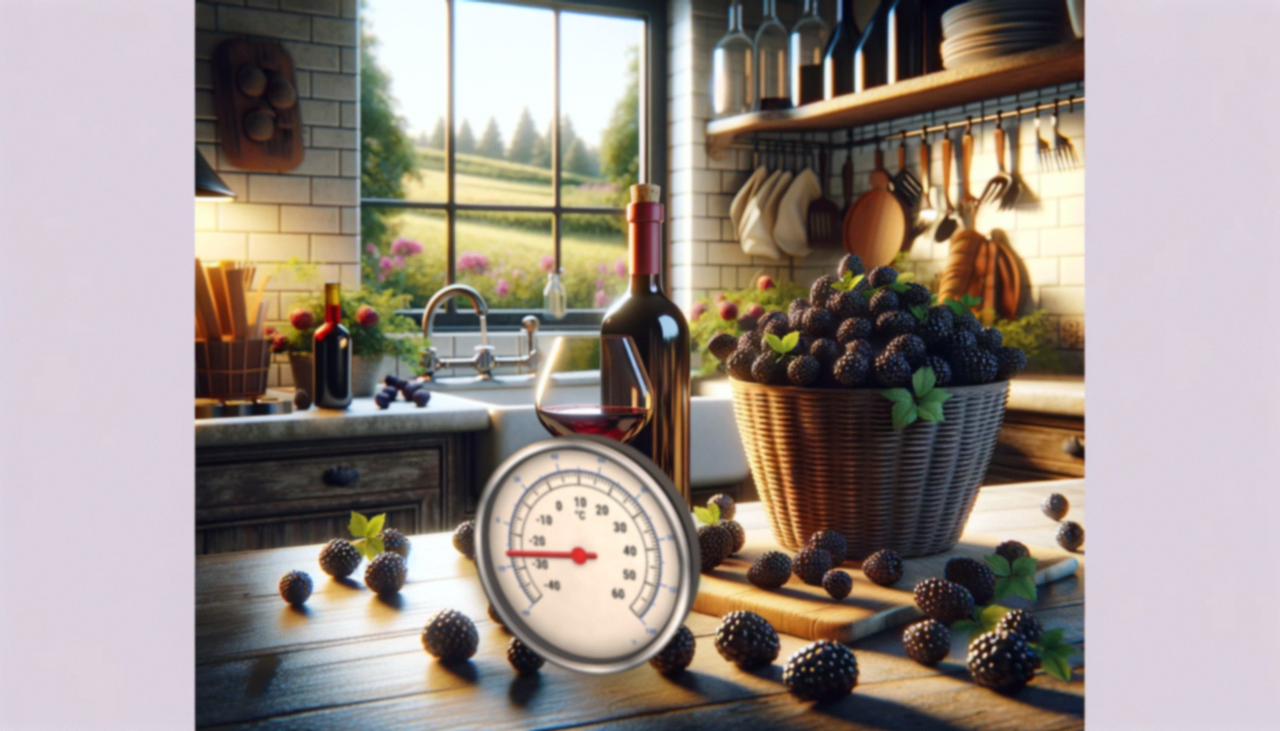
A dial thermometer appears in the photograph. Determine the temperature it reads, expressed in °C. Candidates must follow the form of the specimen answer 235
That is -25
